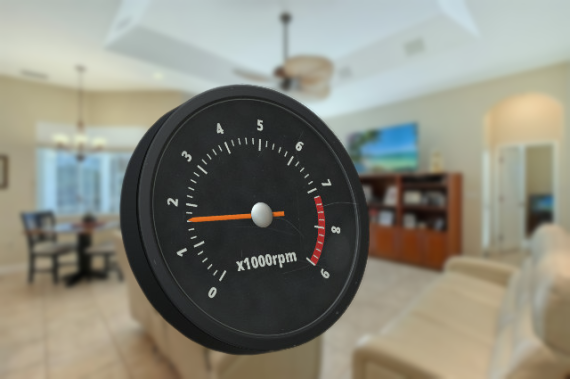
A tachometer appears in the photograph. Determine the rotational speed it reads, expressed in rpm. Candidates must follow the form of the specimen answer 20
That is 1600
